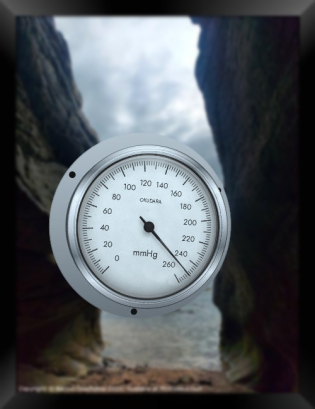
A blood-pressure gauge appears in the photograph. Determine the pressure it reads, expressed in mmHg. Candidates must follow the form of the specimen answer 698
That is 250
